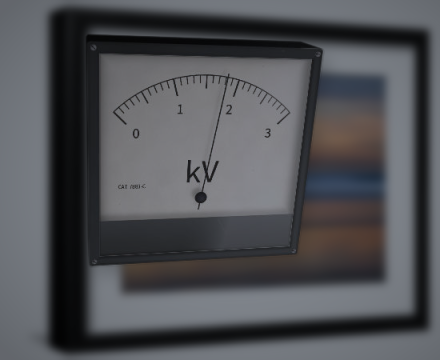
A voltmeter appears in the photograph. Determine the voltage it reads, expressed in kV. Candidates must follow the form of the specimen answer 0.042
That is 1.8
